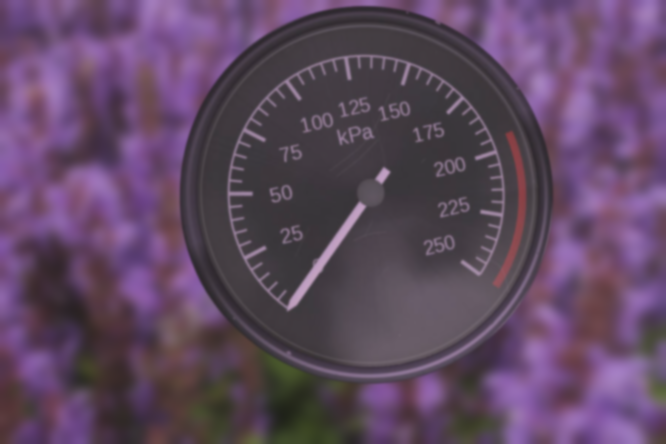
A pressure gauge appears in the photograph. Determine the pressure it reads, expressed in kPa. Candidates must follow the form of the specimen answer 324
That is 0
